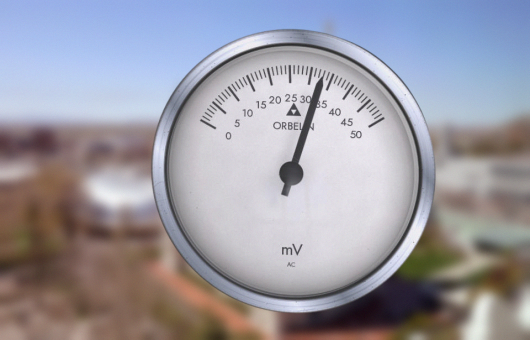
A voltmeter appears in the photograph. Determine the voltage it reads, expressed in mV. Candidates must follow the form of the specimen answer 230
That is 33
